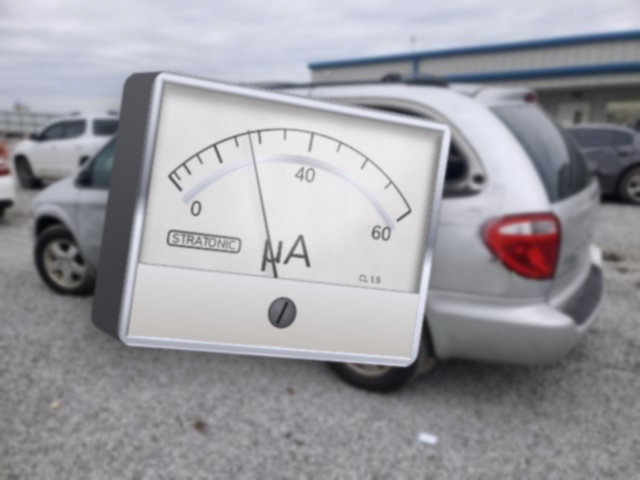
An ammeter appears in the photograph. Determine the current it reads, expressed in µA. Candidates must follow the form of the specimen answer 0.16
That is 27.5
